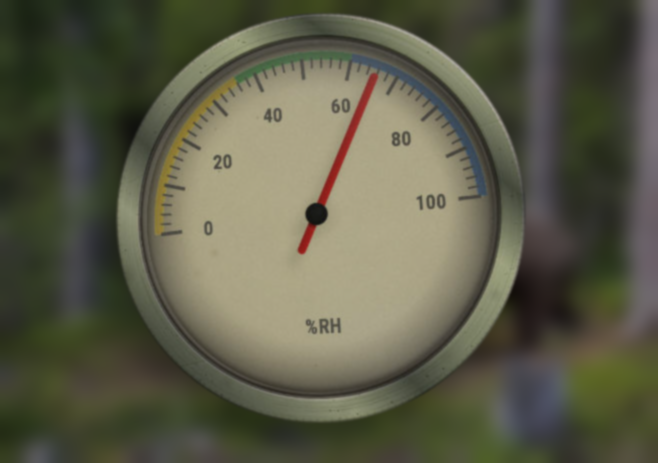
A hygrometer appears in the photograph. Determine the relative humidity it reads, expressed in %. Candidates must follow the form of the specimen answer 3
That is 66
